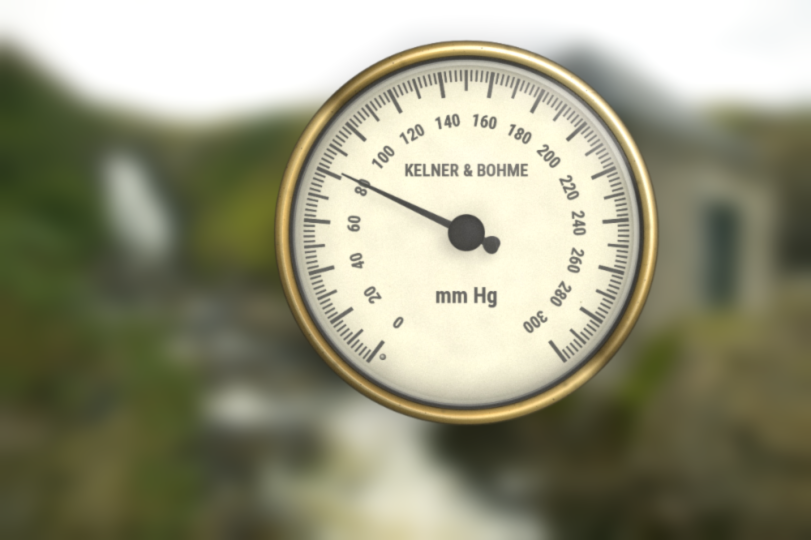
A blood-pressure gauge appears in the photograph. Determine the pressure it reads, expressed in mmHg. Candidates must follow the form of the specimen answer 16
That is 82
